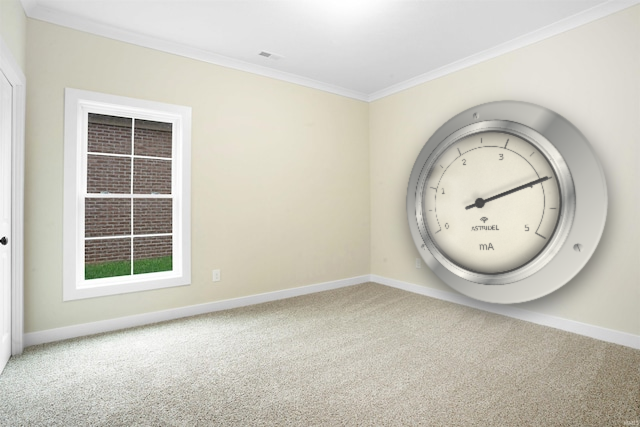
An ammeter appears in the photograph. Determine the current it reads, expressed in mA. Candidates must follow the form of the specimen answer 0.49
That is 4
